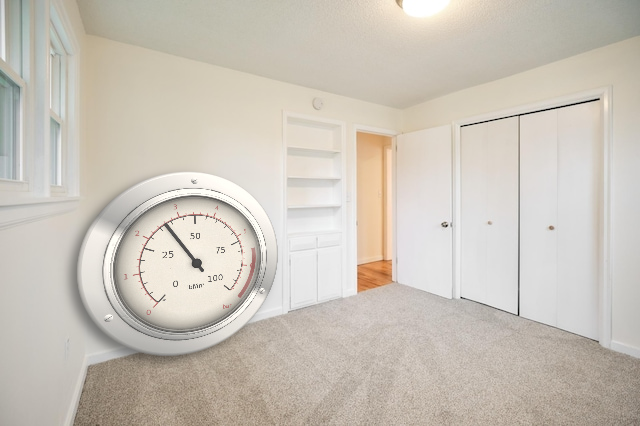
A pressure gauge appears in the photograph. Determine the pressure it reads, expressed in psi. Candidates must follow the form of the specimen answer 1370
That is 37.5
